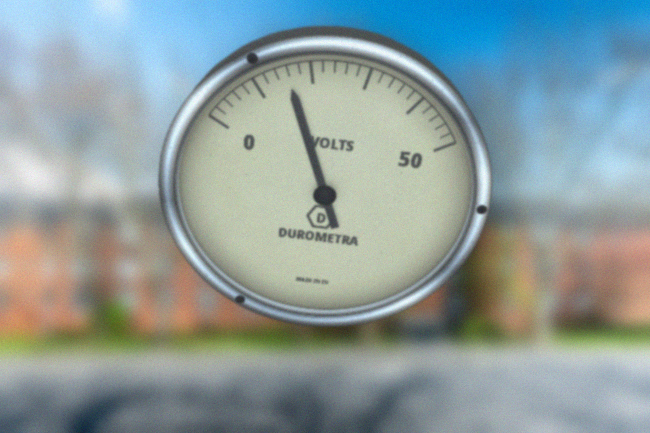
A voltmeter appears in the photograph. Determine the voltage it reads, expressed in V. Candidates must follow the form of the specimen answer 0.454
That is 16
